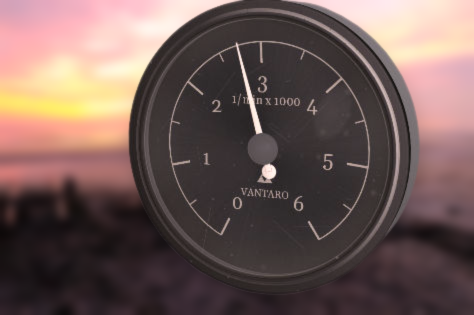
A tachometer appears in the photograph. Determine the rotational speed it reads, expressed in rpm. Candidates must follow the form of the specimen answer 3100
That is 2750
